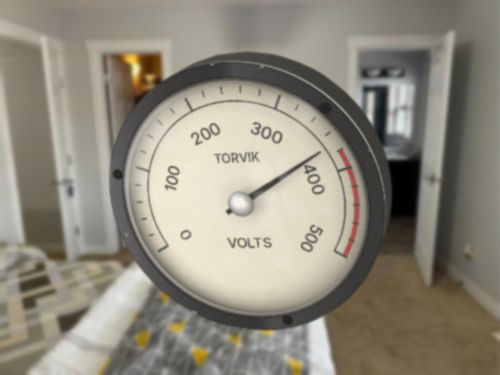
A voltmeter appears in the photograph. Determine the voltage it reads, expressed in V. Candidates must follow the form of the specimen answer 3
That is 370
